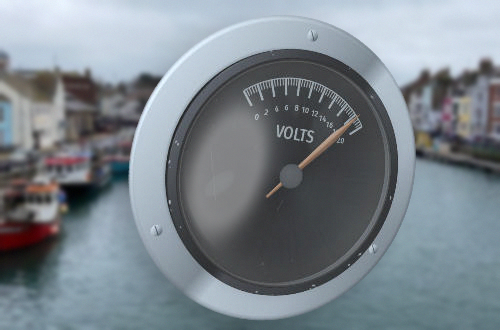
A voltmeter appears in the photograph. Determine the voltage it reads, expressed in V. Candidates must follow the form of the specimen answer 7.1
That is 18
